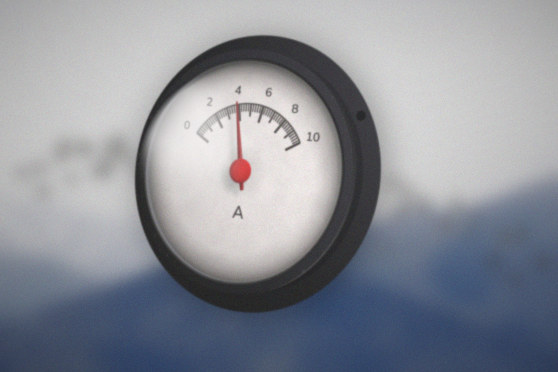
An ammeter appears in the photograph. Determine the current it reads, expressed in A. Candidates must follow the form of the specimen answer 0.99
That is 4
